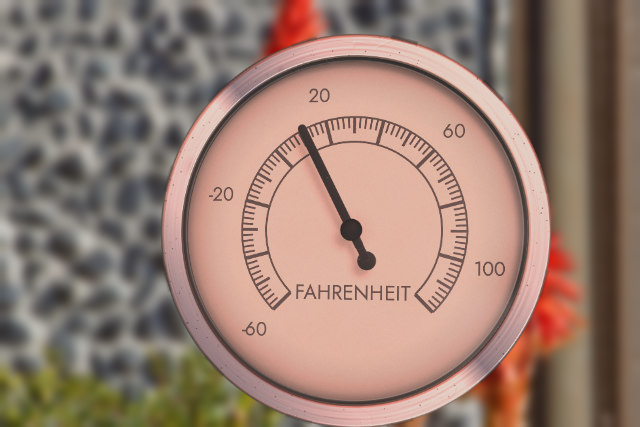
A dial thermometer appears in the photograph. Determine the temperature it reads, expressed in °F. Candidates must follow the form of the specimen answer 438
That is 12
